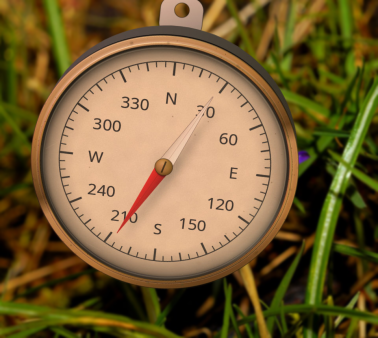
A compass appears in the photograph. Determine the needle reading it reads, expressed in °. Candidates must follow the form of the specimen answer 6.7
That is 207.5
